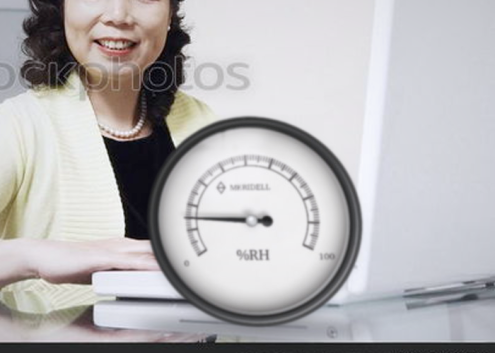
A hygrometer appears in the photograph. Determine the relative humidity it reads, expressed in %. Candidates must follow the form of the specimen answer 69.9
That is 15
